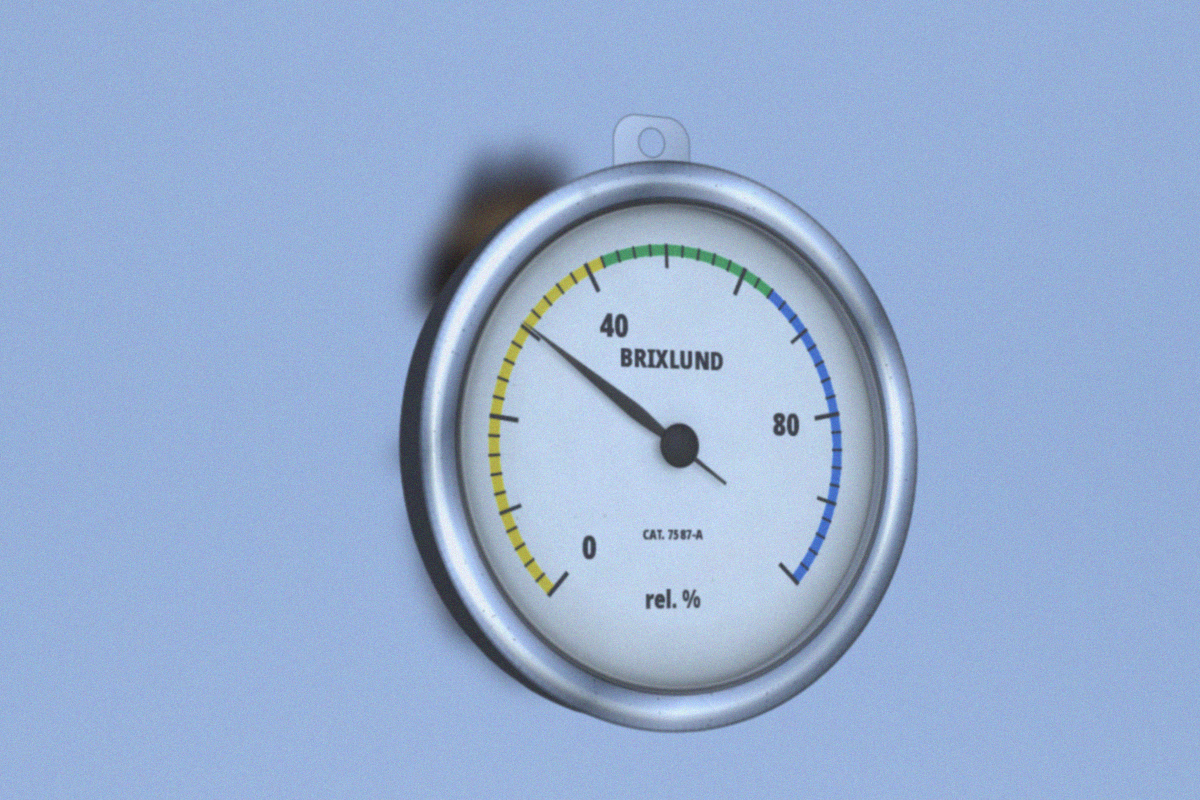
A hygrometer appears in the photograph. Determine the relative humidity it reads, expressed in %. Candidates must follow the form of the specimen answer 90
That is 30
